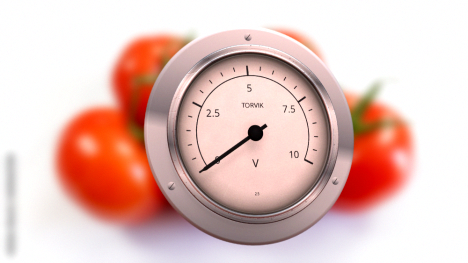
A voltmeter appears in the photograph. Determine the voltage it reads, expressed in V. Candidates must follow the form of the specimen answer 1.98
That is 0
